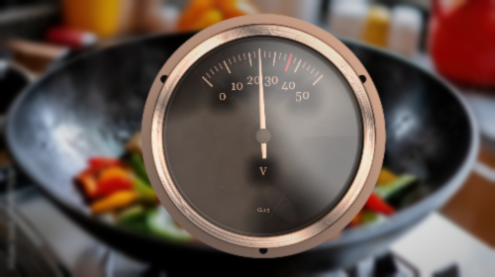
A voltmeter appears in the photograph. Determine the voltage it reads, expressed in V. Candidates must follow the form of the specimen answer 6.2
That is 24
